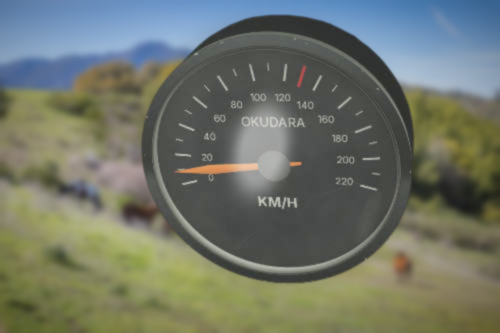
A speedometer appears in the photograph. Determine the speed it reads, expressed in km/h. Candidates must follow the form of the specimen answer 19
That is 10
